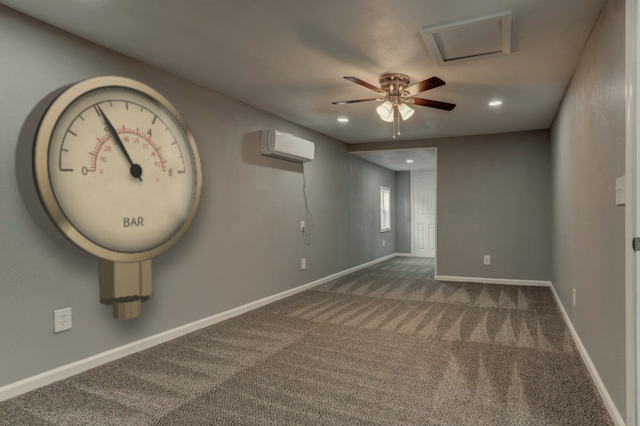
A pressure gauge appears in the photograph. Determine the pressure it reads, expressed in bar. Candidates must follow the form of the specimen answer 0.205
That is 2
